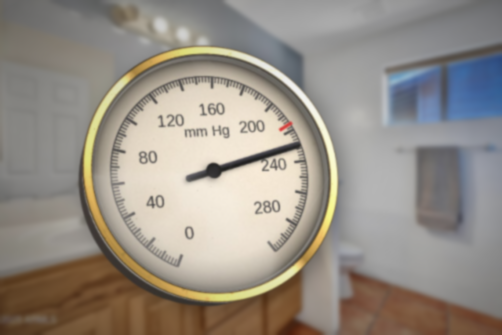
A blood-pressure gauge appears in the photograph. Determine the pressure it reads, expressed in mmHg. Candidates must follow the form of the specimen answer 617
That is 230
